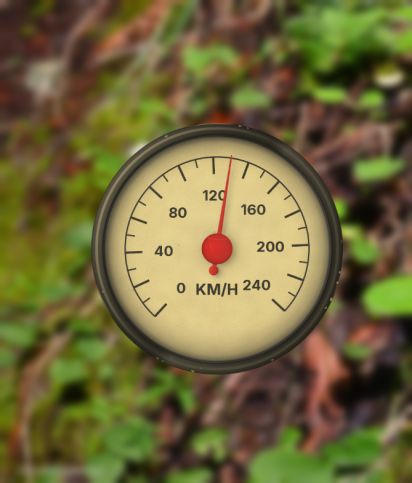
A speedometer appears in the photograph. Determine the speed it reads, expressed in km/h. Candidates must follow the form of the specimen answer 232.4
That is 130
